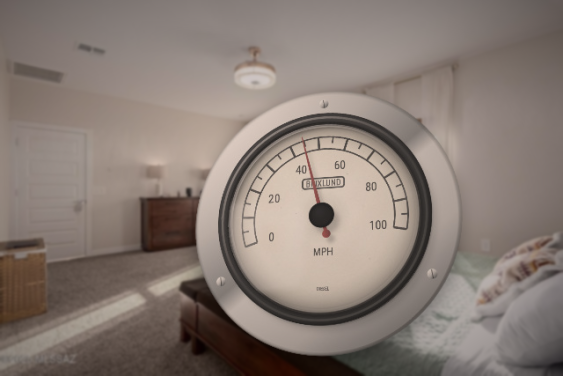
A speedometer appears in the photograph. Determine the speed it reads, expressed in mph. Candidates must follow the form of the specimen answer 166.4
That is 45
